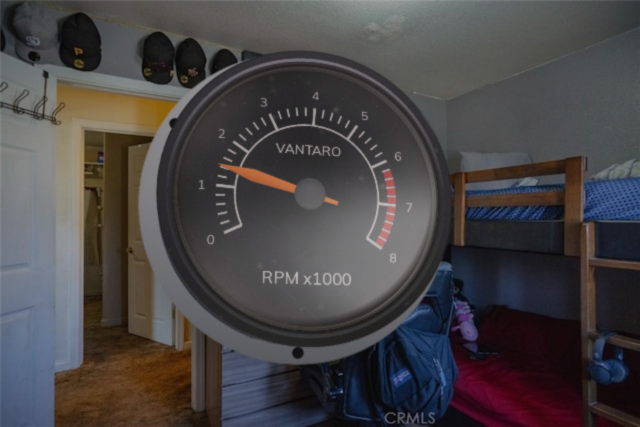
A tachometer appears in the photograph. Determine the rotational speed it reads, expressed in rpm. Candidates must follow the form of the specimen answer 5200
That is 1400
